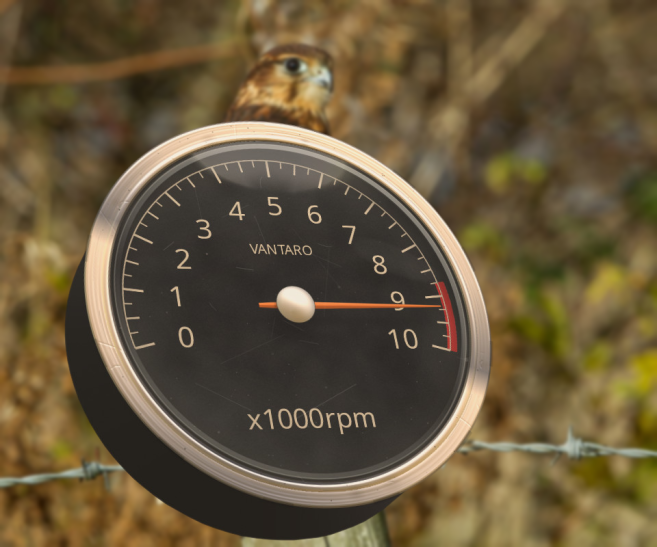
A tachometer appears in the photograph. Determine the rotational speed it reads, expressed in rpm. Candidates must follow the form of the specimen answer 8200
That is 9250
